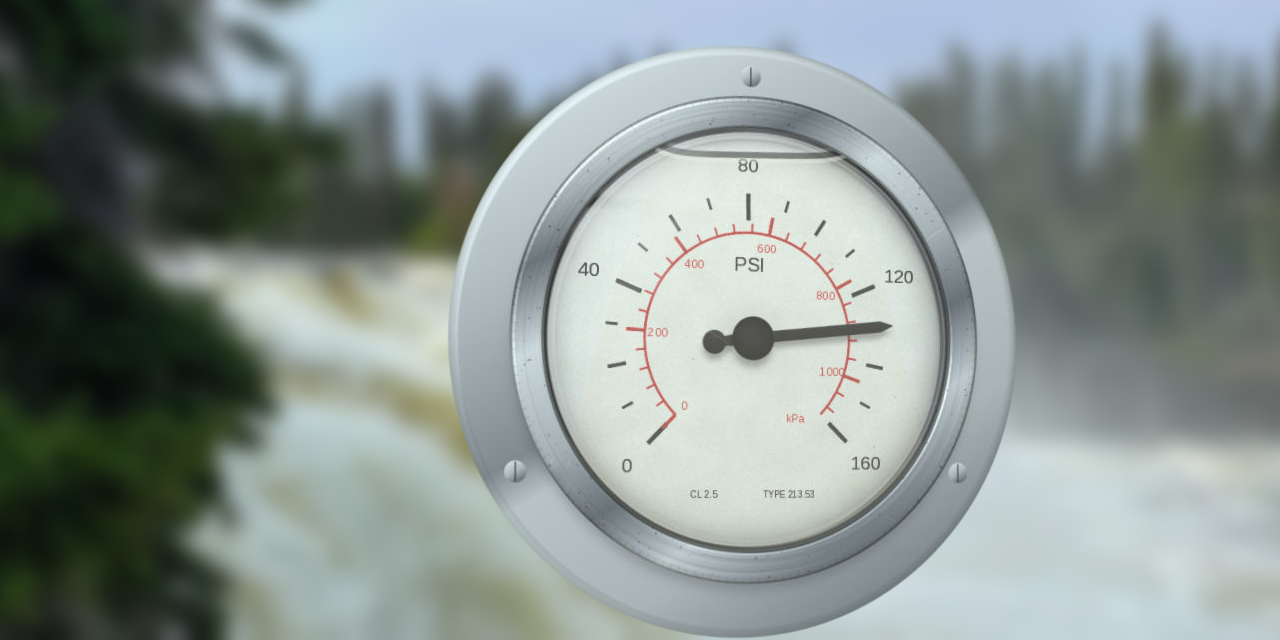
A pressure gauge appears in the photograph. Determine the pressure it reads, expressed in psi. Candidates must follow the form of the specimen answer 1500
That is 130
